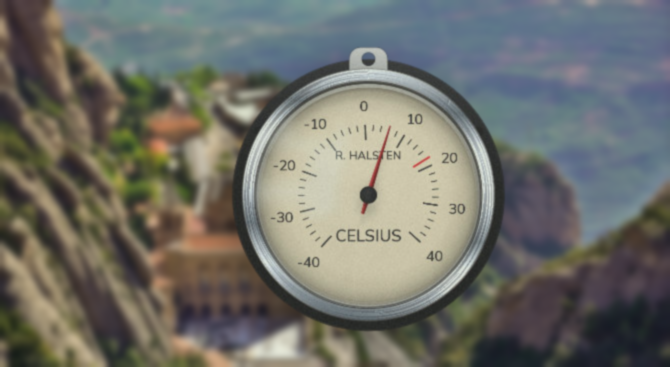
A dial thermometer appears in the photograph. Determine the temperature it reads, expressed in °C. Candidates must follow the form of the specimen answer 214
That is 6
